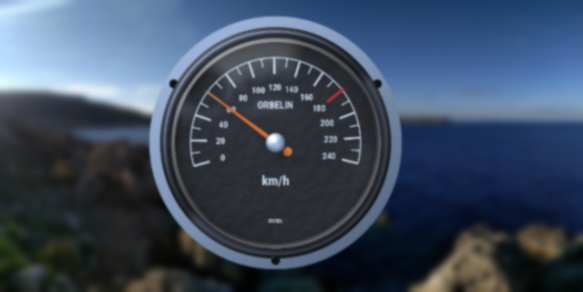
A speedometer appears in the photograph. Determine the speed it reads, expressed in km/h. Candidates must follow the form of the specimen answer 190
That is 60
